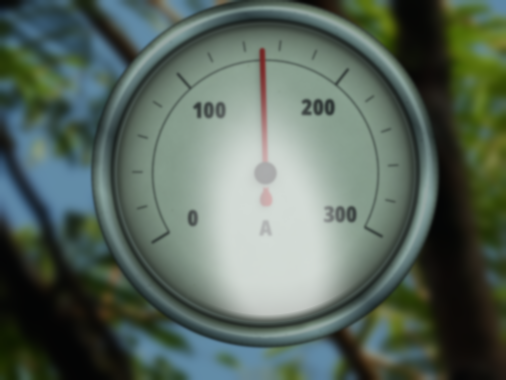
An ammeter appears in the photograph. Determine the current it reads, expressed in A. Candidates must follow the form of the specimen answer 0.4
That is 150
